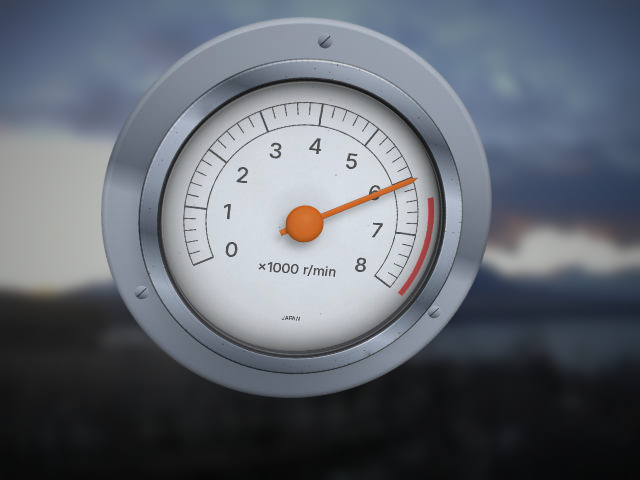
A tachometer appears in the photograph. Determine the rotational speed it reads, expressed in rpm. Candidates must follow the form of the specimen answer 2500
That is 6000
